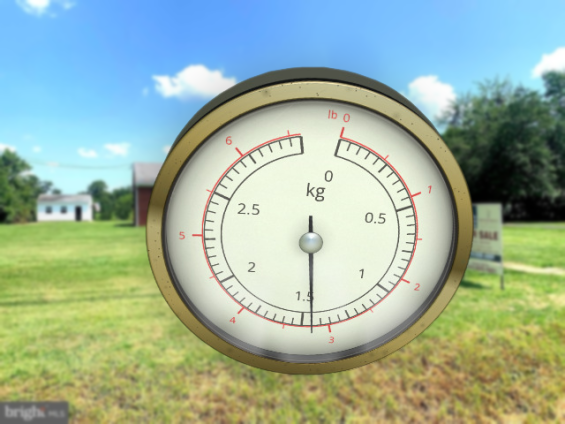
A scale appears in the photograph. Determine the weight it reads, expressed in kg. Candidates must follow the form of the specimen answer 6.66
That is 1.45
